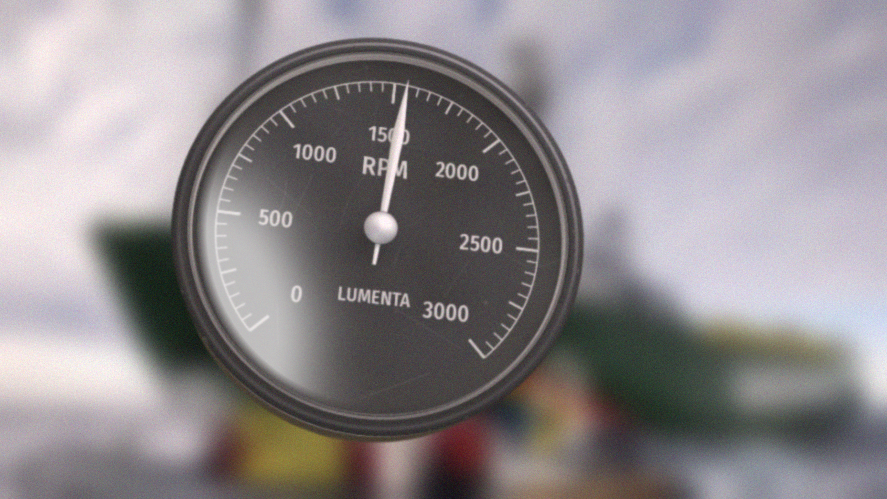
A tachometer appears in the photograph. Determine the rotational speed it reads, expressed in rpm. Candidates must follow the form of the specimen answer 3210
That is 1550
